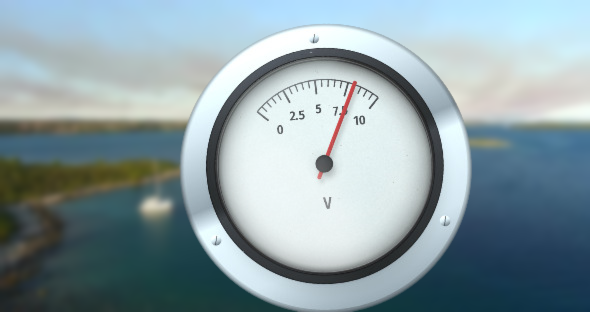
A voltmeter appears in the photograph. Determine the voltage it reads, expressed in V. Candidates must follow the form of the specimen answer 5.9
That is 8
